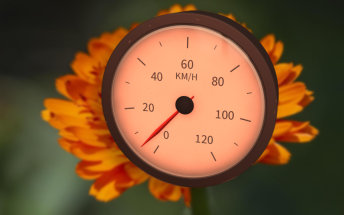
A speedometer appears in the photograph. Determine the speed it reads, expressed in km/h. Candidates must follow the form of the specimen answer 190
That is 5
